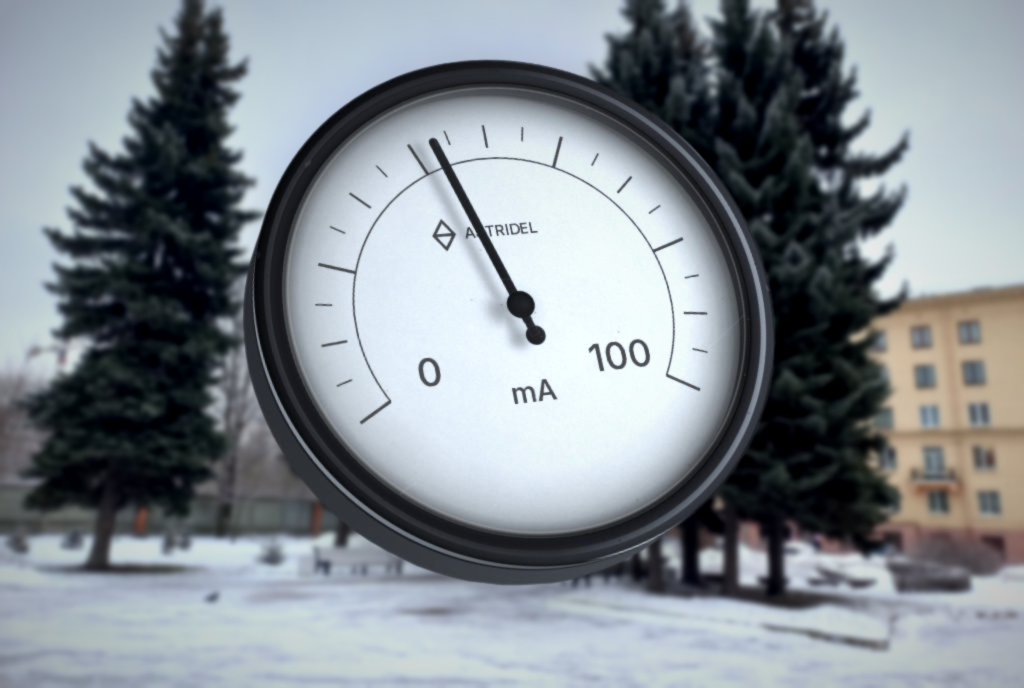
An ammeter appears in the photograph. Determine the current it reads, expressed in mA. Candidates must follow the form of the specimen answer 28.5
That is 42.5
